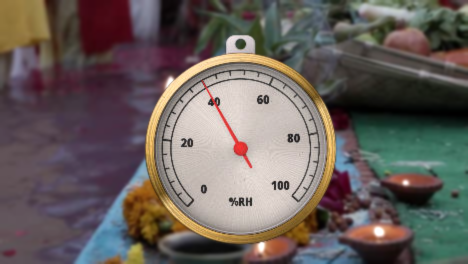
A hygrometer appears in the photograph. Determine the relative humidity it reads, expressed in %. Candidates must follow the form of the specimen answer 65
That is 40
